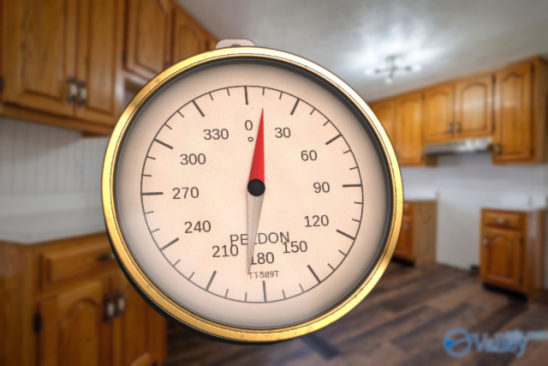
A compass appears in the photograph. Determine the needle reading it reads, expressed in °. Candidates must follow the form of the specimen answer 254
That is 10
